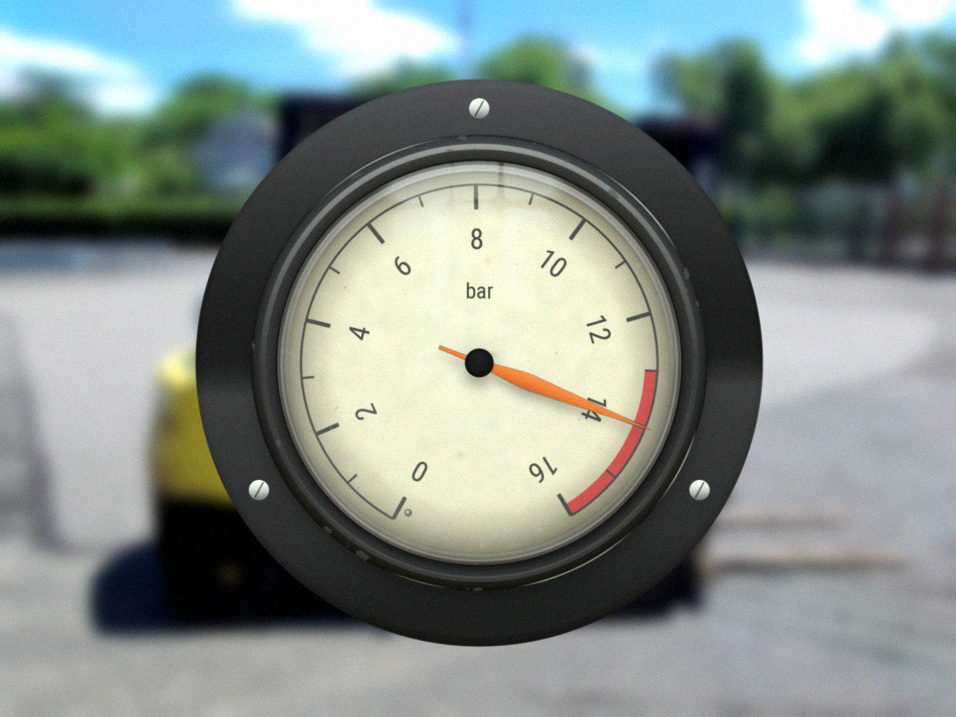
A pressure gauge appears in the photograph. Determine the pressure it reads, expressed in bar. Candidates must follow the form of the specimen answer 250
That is 14
